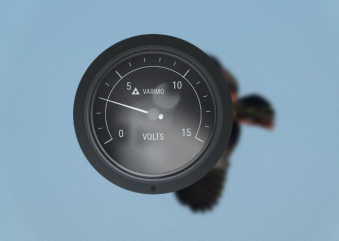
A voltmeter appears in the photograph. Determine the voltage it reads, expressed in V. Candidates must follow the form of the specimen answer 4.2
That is 3
